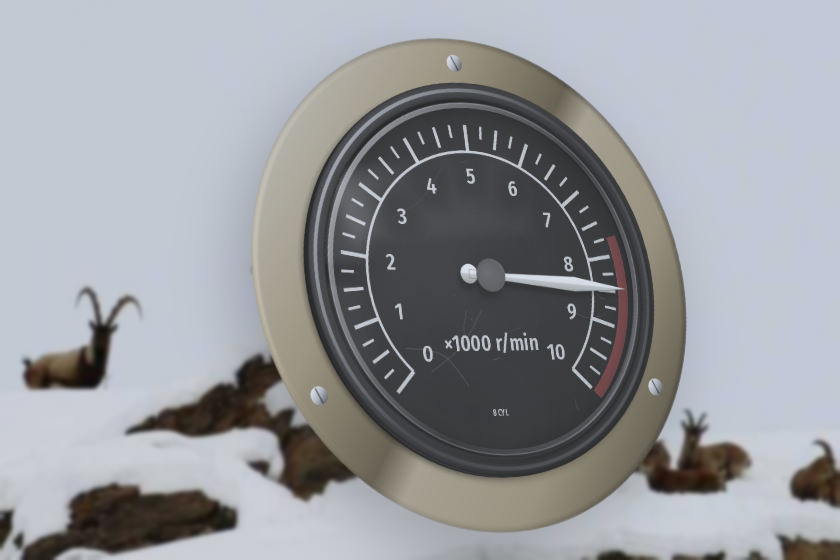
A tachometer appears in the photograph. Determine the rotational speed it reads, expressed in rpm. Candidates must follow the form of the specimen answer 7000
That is 8500
